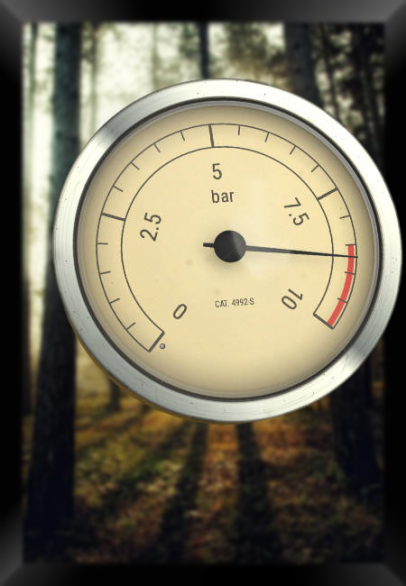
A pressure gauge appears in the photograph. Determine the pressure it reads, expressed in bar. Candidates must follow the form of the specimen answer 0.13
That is 8.75
